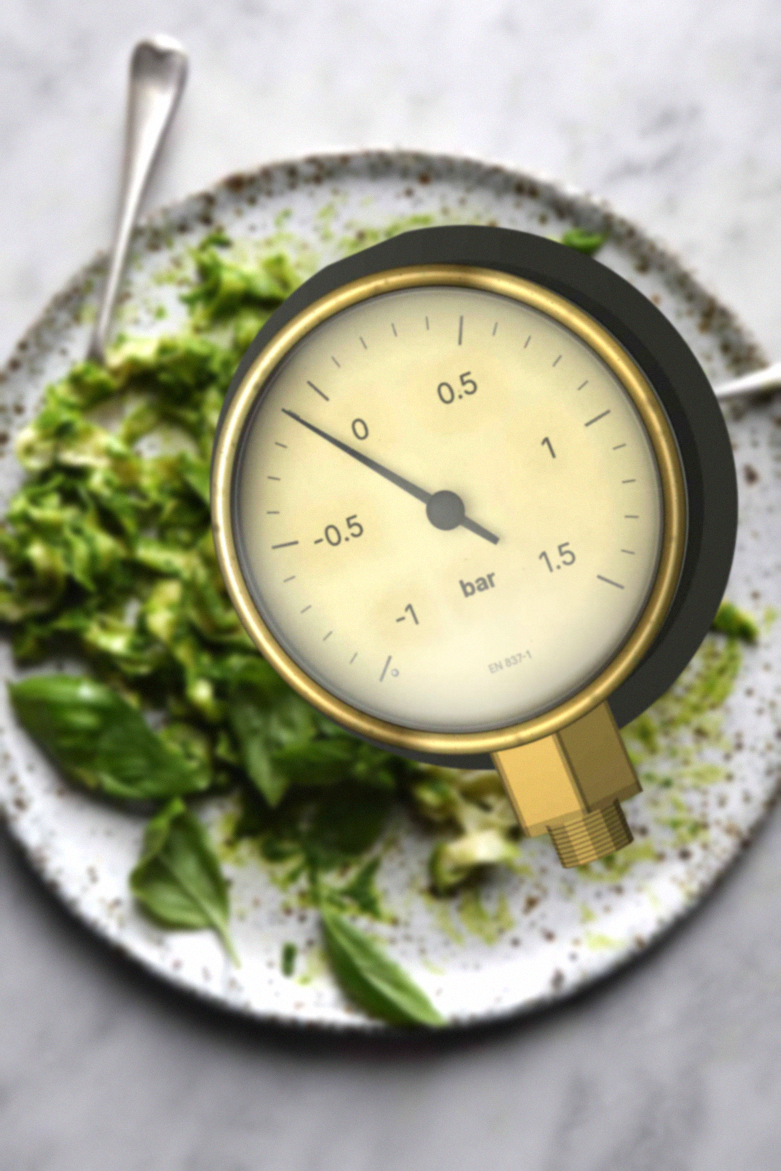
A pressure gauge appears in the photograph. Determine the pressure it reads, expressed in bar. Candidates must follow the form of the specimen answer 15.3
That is -0.1
